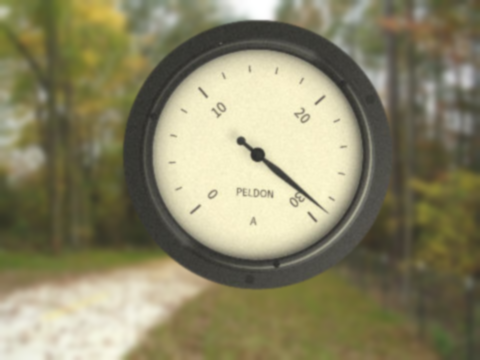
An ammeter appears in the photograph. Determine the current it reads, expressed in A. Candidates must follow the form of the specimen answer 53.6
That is 29
